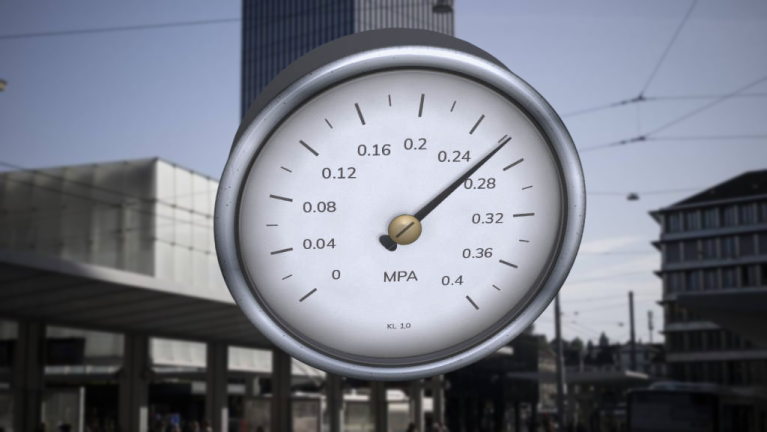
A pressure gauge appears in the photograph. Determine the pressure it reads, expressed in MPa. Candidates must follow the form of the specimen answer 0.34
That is 0.26
